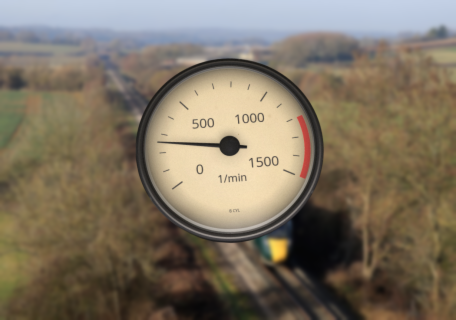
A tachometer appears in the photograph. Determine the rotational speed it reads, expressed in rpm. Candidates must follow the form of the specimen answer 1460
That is 250
